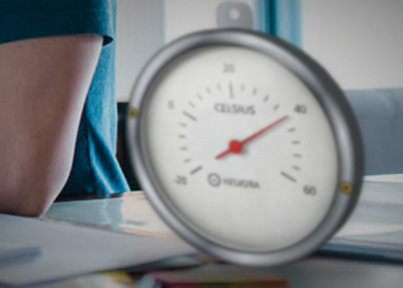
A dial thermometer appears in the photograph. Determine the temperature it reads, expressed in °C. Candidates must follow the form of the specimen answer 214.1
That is 40
